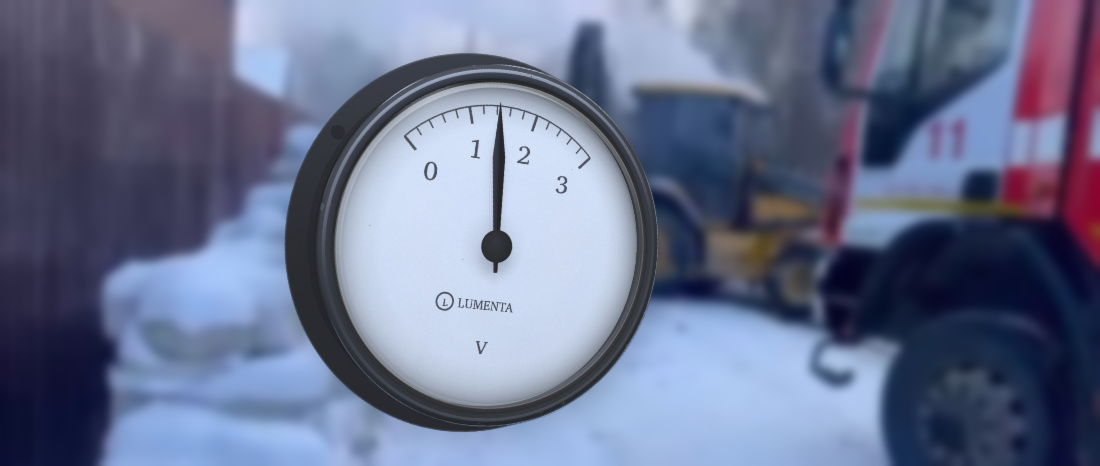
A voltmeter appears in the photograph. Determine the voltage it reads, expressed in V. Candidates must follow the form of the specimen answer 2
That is 1.4
